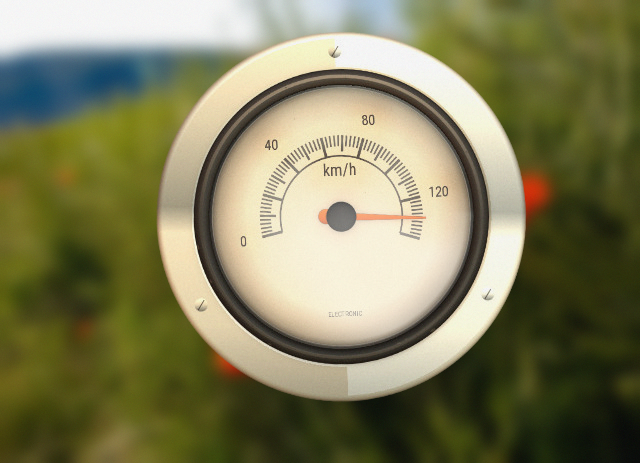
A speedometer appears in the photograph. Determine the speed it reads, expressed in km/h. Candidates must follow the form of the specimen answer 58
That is 130
